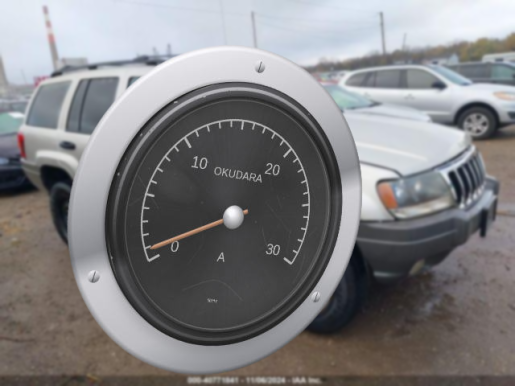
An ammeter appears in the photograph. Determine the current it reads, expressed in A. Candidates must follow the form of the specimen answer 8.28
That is 1
